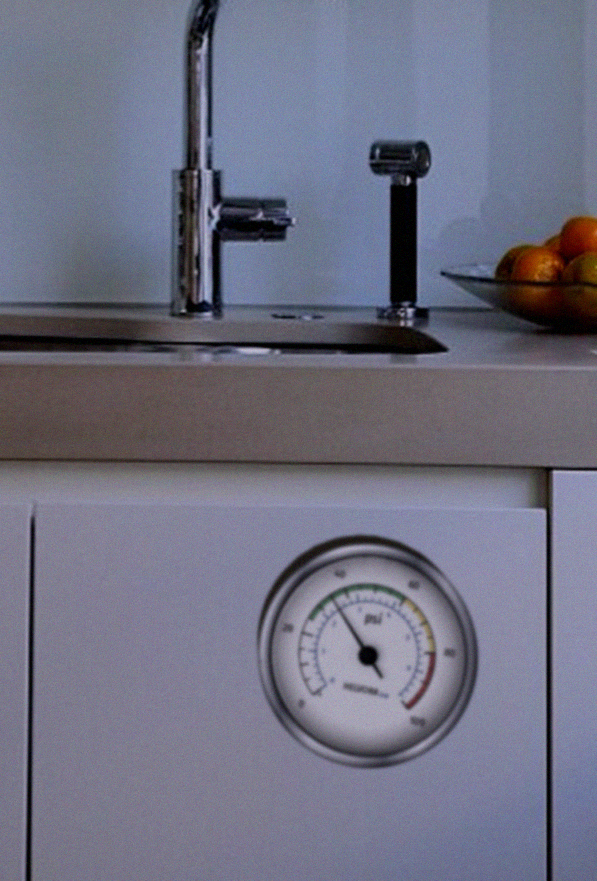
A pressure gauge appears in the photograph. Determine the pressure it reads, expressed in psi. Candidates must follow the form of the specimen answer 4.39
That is 35
